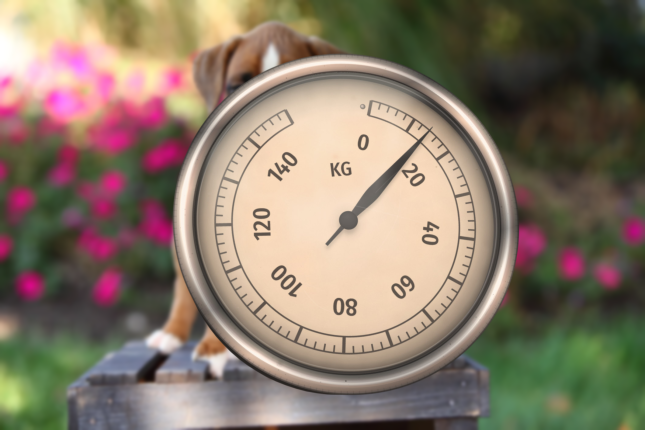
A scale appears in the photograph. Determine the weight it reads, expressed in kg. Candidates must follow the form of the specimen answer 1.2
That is 14
